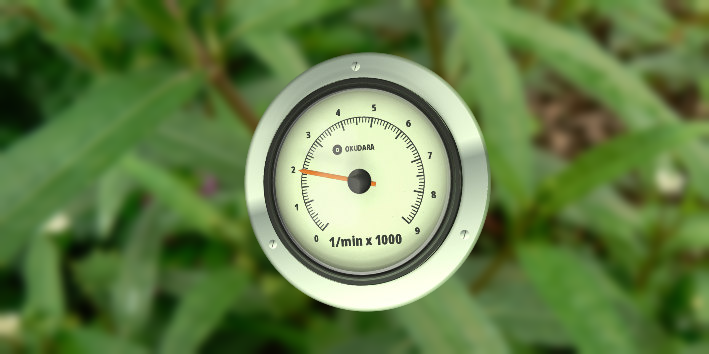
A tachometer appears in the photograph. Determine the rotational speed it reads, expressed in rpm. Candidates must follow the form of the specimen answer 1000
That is 2000
